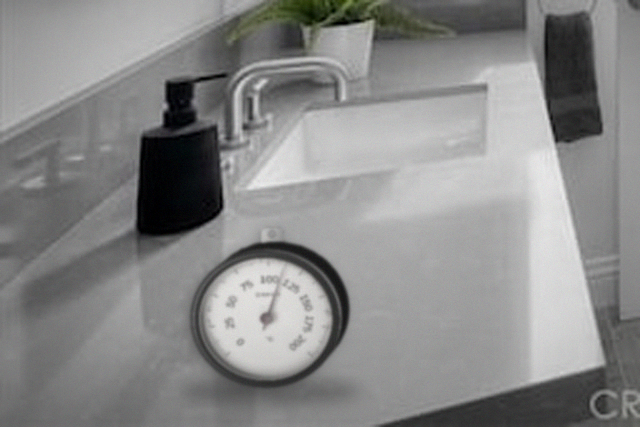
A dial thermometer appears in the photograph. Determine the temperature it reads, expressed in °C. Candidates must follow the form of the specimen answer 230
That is 112.5
